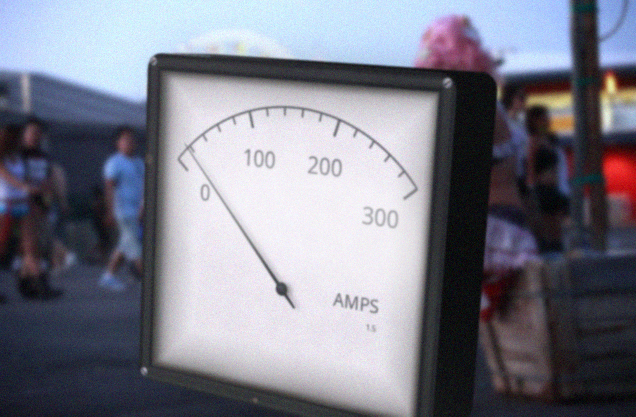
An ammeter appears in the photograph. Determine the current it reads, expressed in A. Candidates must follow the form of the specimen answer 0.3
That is 20
